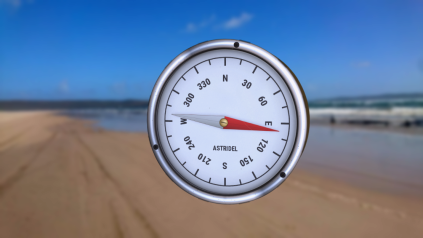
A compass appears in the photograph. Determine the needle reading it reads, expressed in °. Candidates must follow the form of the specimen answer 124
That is 97.5
